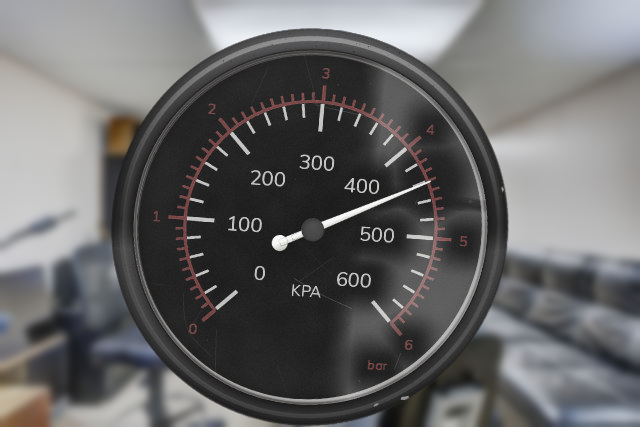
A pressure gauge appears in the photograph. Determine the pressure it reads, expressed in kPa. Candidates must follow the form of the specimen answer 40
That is 440
